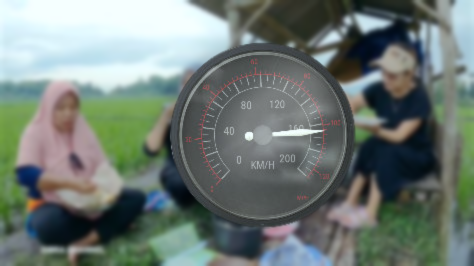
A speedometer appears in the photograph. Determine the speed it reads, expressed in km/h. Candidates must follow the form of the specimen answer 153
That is 165
